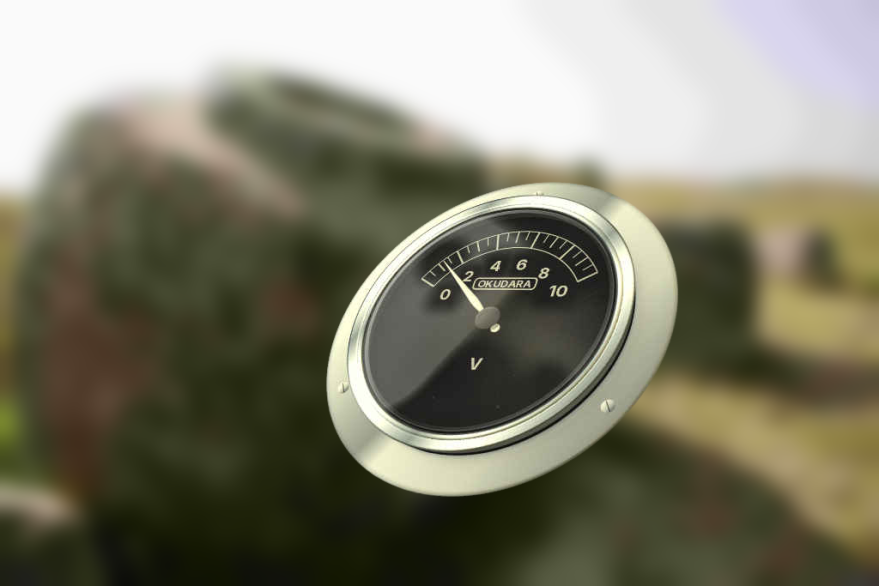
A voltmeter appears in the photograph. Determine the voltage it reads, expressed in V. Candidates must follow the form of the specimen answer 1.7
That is 1.25
